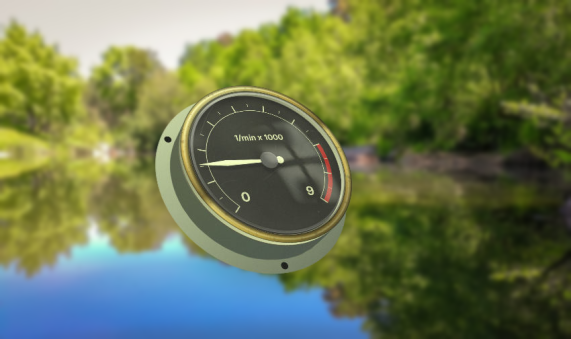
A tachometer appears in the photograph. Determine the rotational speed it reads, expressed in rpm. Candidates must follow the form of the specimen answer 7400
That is 1500
